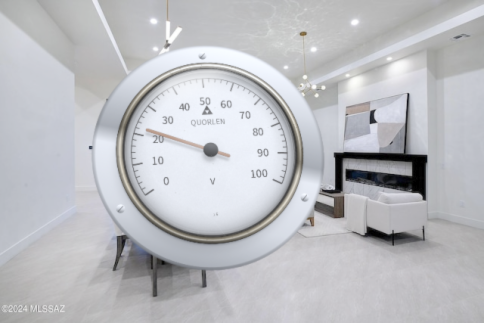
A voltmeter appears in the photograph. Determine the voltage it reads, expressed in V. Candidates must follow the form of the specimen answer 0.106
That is 22
